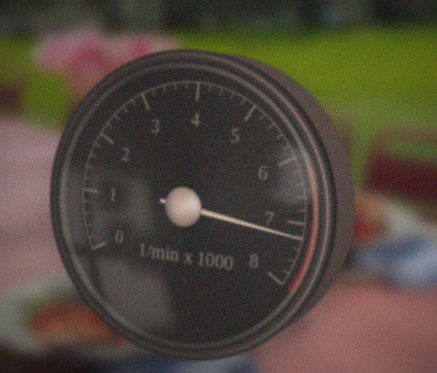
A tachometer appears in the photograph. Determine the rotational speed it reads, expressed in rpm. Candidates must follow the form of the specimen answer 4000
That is 7200
